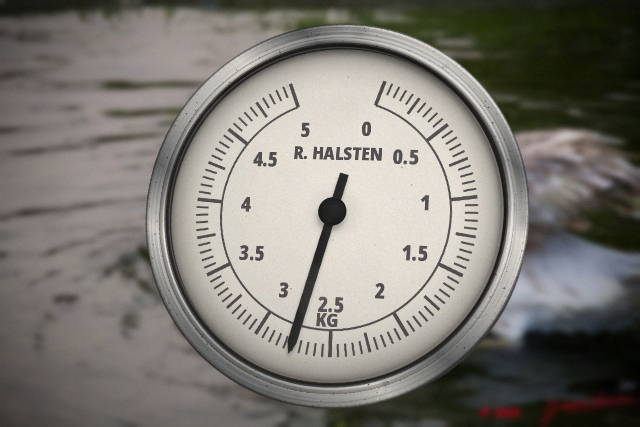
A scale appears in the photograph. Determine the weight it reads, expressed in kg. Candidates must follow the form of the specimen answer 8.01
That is 2.75
